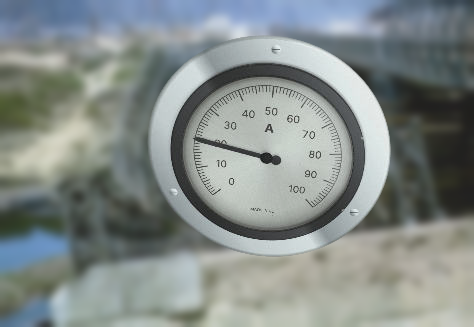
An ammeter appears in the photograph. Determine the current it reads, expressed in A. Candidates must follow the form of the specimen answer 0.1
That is 20
